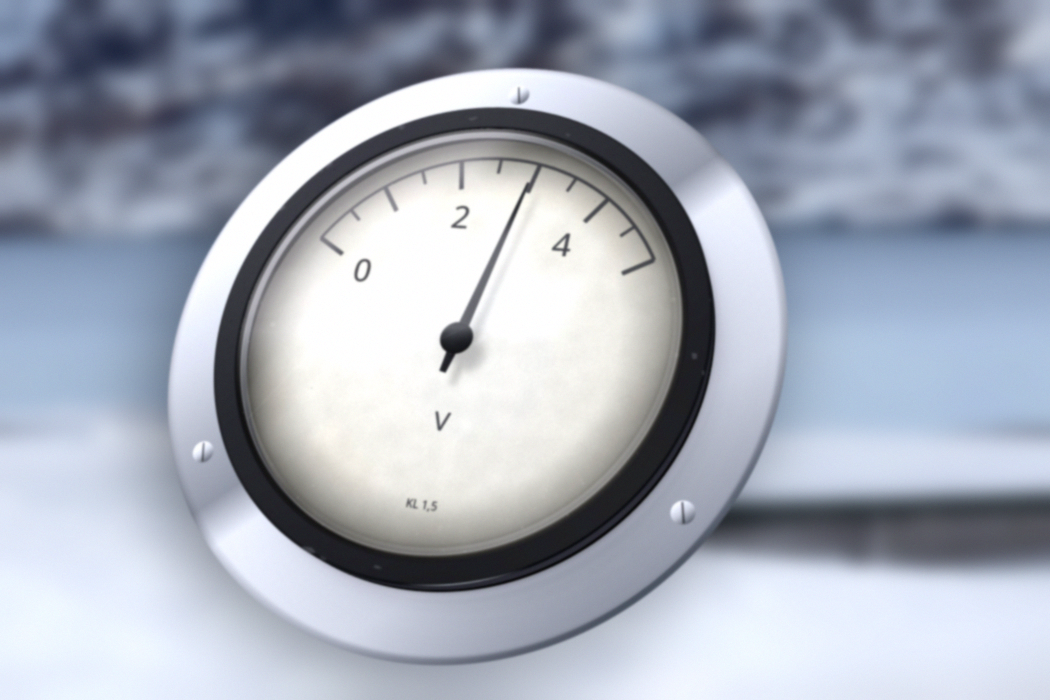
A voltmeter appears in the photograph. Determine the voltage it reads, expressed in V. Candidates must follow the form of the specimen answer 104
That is 3
